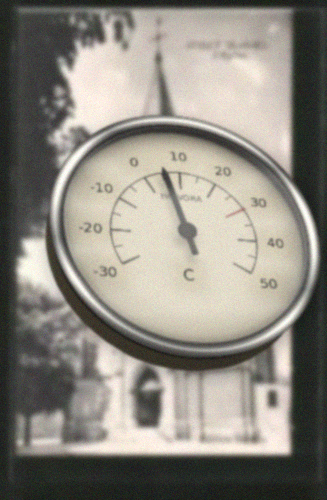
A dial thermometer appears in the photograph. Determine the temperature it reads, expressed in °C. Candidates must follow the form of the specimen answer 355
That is 5
